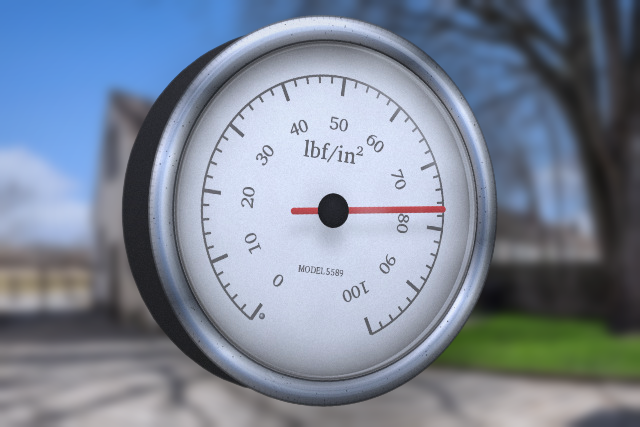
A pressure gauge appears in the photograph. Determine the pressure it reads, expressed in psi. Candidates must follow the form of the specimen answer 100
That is 77
